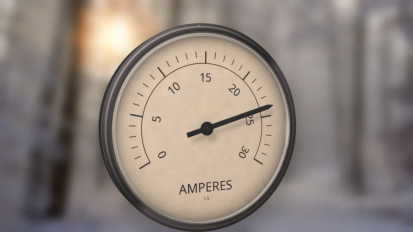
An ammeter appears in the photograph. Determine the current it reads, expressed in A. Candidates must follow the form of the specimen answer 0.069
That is 24
